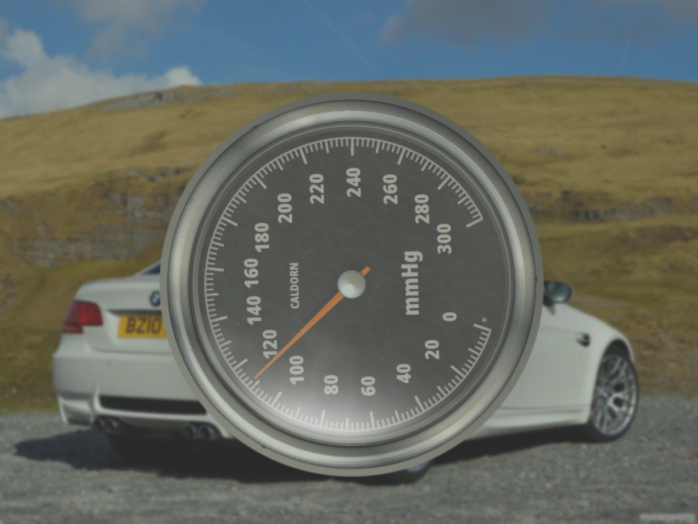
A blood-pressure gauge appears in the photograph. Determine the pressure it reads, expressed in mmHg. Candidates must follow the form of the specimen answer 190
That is 112
